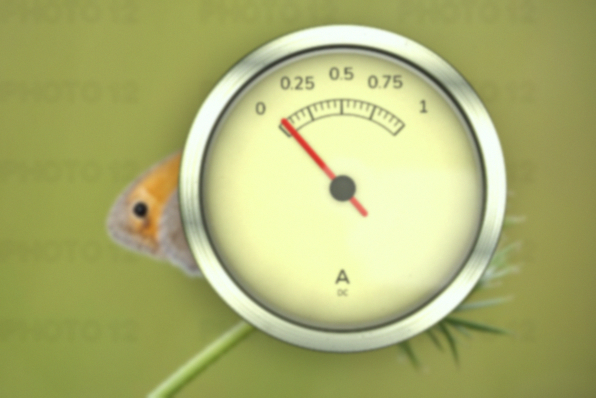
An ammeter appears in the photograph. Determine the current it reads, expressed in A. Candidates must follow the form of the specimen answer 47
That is 0.05
